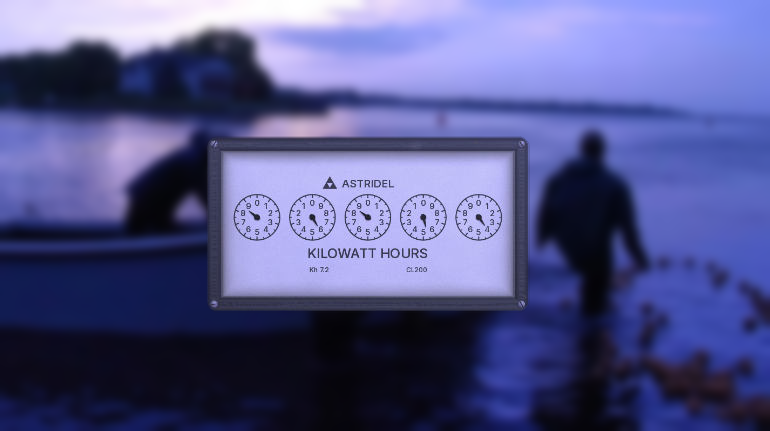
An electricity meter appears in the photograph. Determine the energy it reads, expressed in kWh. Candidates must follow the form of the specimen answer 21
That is 85854
